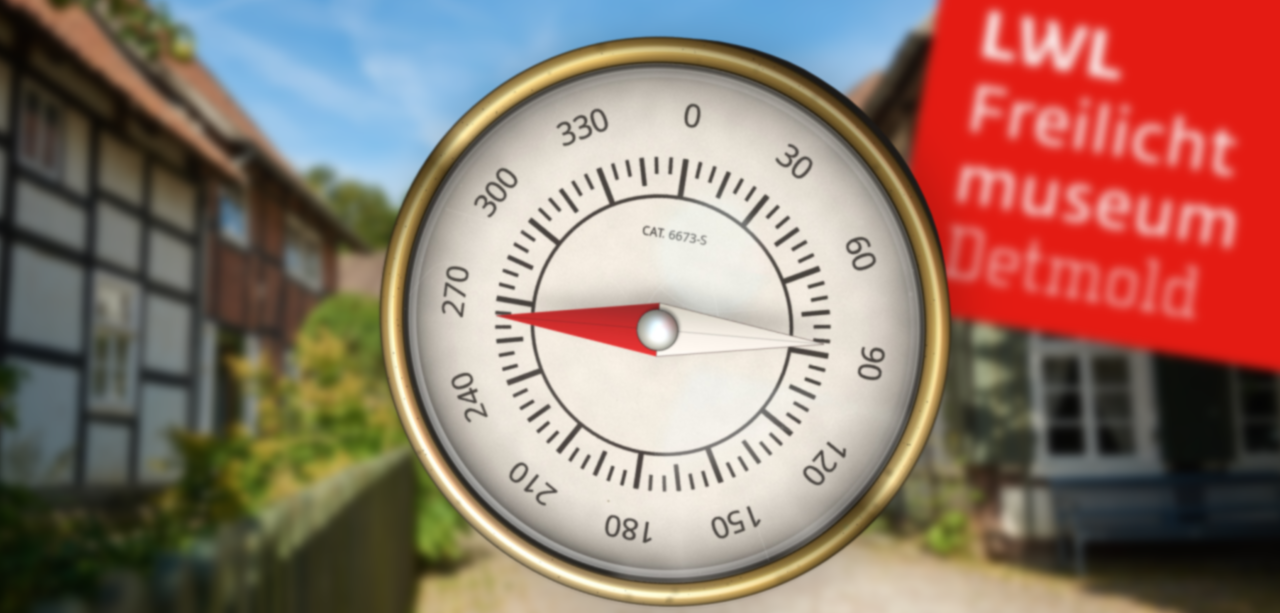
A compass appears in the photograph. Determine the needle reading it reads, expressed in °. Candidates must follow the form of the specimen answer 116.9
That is 265
